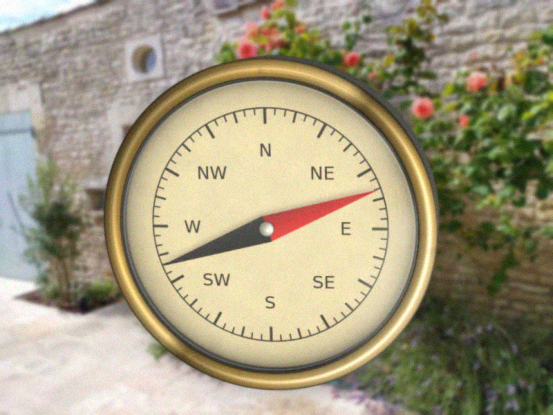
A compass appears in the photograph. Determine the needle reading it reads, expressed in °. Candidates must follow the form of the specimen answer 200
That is 70
